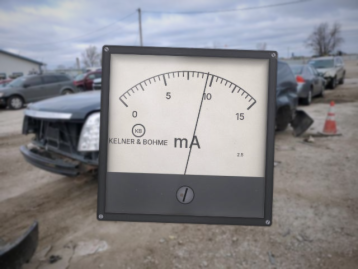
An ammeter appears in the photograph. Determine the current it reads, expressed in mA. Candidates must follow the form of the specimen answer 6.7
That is 9.5
